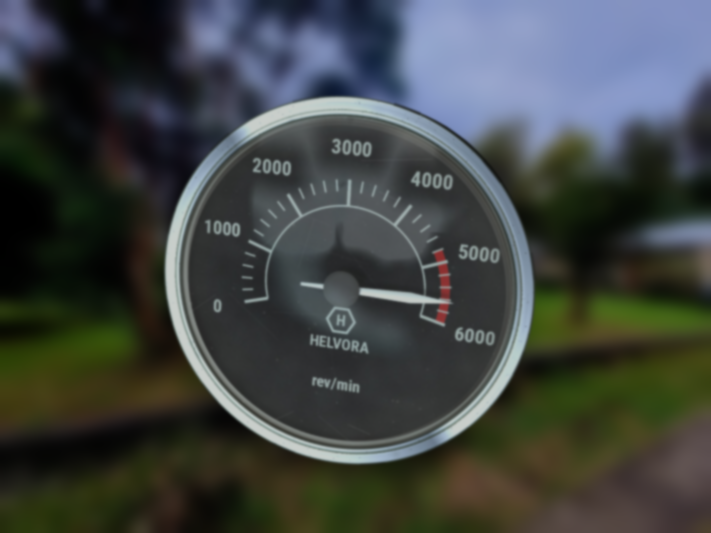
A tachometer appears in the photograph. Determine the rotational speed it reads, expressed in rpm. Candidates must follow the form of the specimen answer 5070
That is 5600
